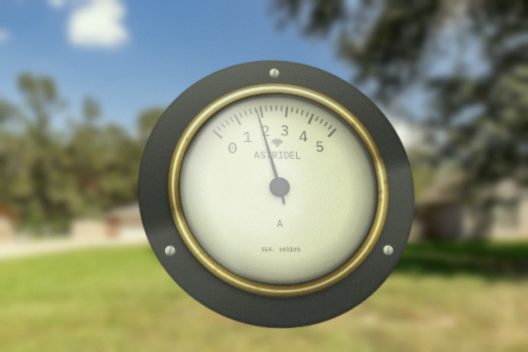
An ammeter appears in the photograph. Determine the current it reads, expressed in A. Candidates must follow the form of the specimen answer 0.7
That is 1.8
